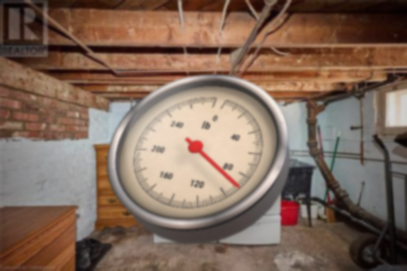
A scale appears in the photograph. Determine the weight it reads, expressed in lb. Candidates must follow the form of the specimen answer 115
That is 90
